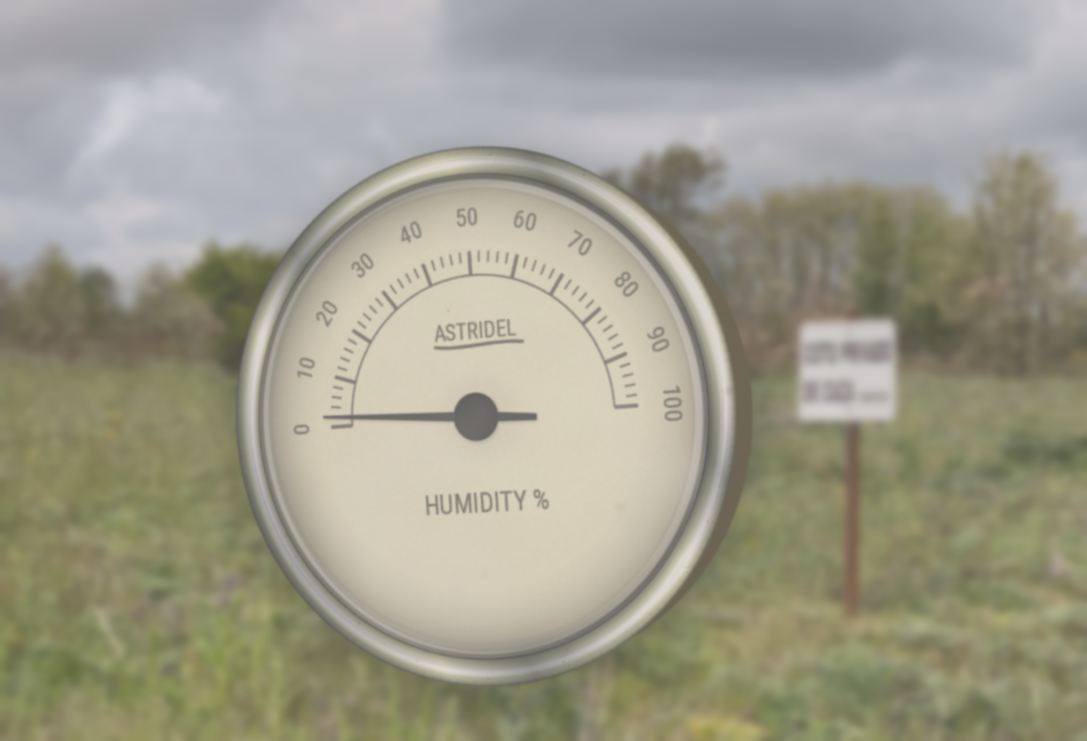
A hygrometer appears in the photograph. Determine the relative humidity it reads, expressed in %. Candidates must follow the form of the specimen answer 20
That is 2
